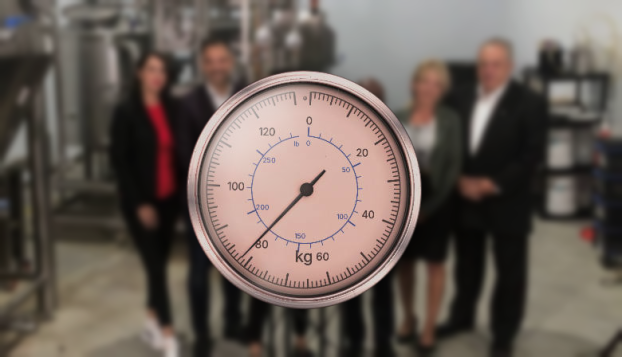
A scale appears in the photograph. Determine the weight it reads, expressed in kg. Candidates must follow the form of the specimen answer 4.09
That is 82
